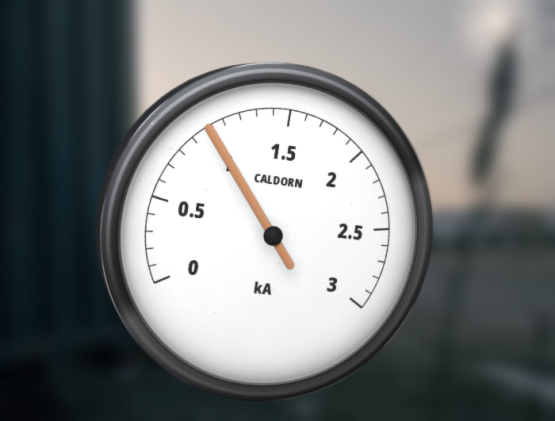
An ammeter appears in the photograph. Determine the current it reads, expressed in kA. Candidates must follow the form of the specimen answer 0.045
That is 1
